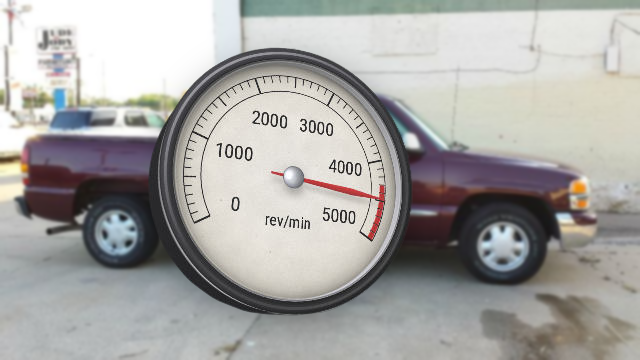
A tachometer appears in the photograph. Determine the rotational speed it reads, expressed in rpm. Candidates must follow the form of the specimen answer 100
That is 4500
